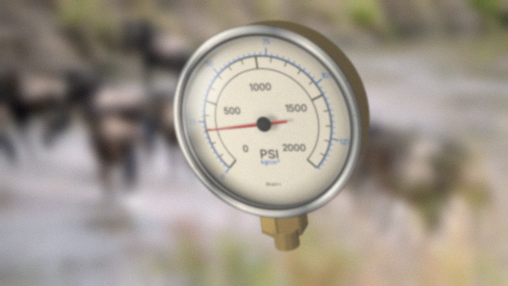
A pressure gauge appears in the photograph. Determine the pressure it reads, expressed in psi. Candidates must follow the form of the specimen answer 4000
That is 300
